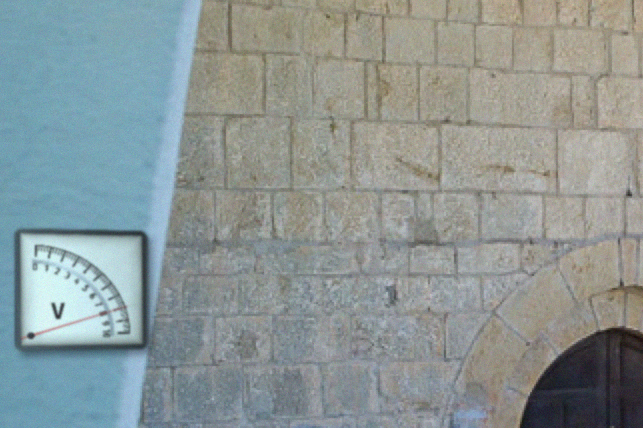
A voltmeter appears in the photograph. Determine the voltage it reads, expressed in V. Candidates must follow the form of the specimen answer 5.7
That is 8
